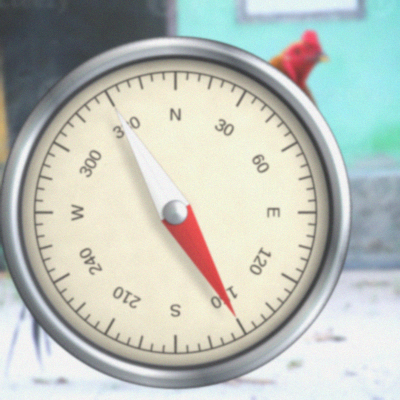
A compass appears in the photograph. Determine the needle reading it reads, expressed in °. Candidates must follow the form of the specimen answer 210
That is 150
